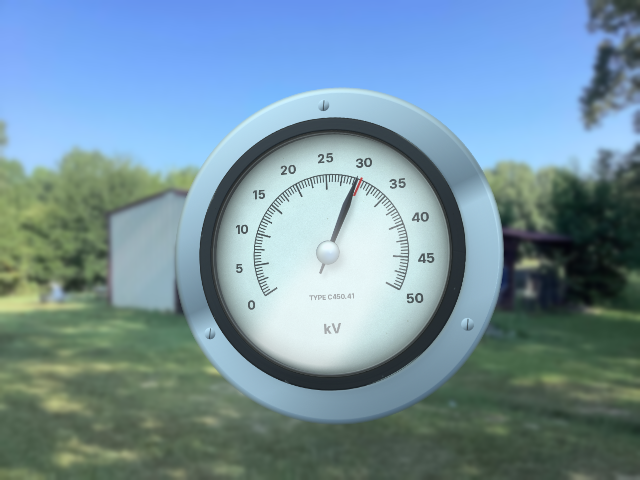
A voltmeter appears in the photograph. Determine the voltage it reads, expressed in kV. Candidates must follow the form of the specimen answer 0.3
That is 30
